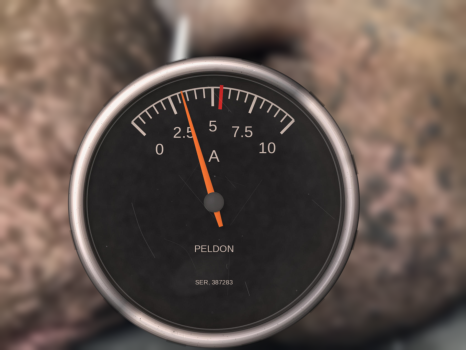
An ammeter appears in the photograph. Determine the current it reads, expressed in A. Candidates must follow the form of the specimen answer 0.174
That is 3.25
